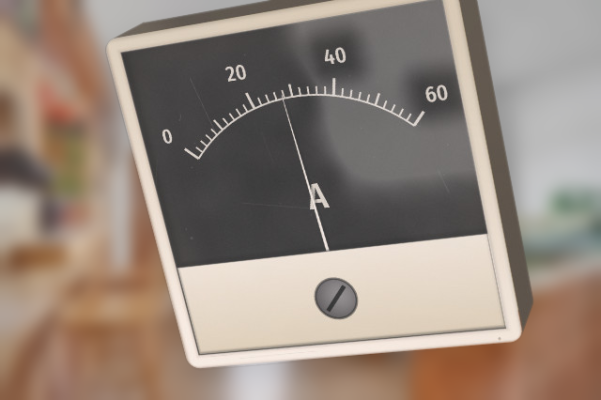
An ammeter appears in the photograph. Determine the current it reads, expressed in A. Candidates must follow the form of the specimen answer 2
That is 28
